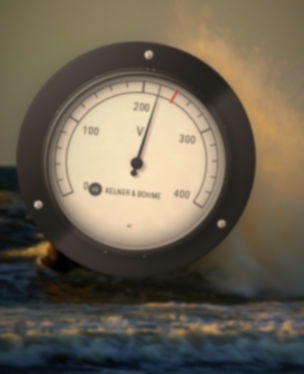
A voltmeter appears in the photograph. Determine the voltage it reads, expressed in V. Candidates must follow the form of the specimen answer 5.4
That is 220
